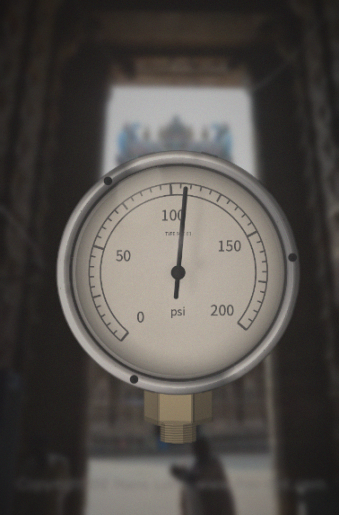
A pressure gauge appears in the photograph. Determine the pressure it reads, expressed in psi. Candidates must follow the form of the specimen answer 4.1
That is 107.5
